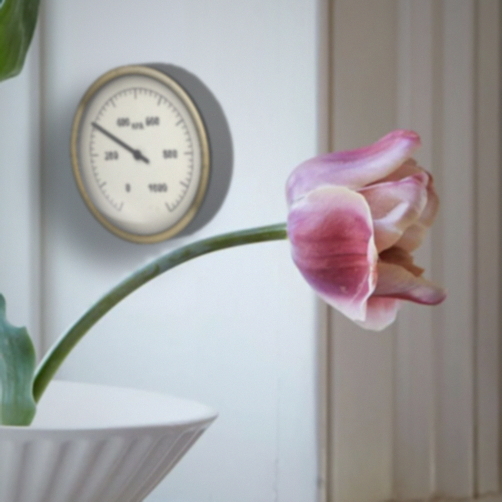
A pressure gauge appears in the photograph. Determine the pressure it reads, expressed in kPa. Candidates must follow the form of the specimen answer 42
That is 300
